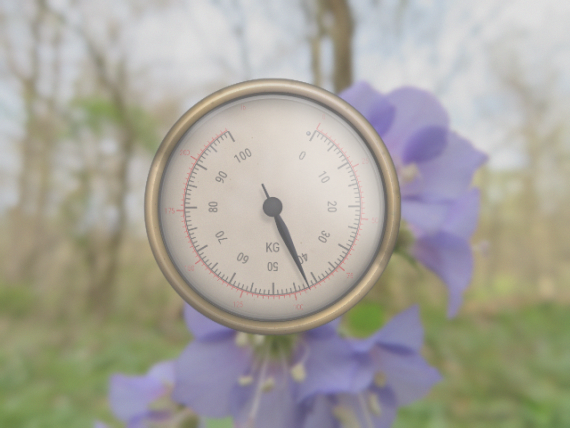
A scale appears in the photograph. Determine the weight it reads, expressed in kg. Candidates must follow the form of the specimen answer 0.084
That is 42
